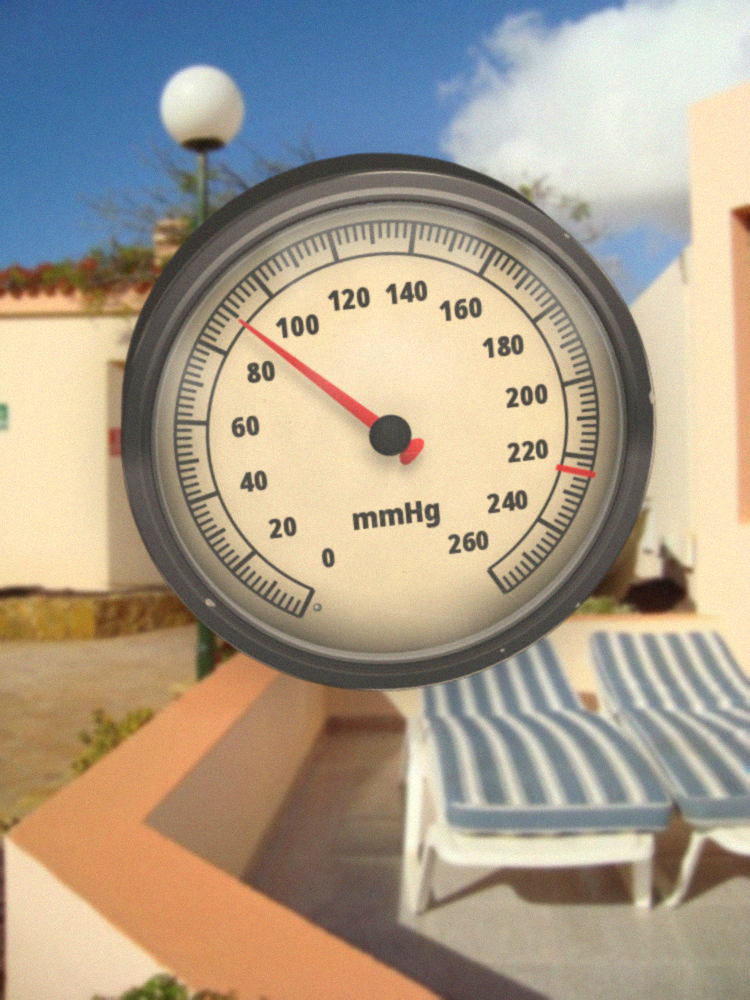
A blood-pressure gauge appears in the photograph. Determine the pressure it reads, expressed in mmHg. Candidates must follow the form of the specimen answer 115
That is 90
